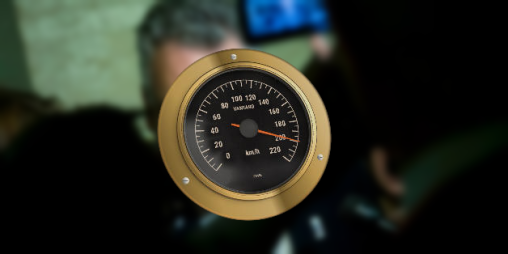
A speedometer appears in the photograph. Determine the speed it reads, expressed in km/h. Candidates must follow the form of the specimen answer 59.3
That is 200
